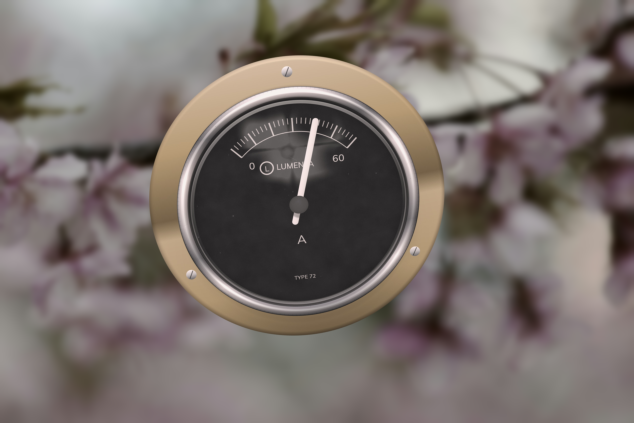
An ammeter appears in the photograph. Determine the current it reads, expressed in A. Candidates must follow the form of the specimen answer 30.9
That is 40
